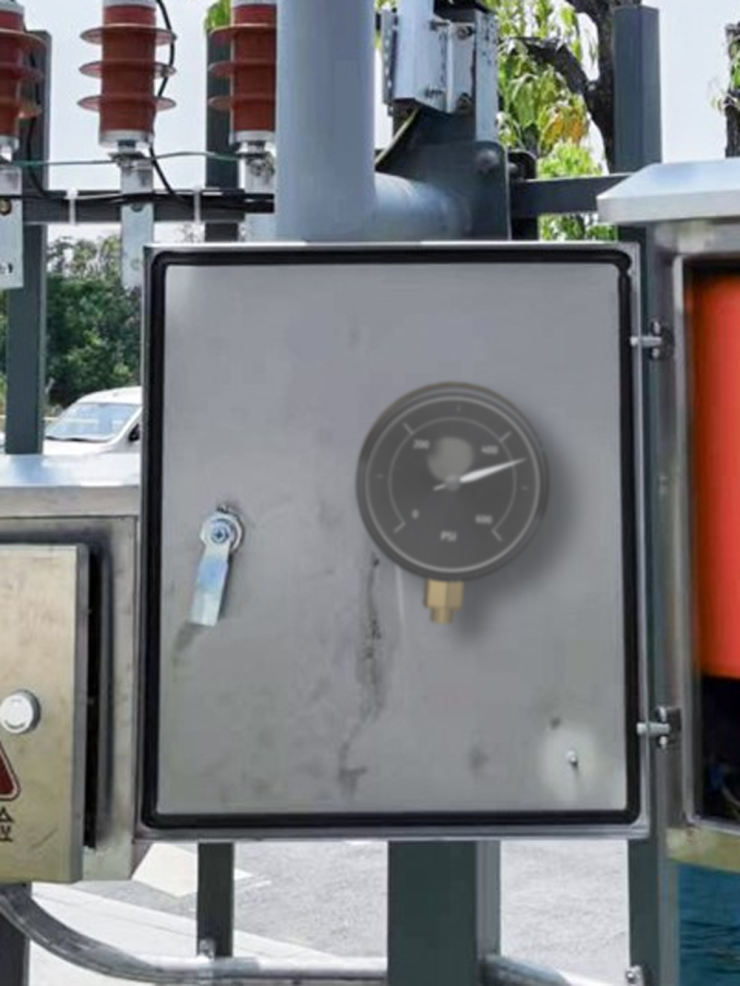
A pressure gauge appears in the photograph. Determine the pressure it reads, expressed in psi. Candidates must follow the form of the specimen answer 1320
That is 450
